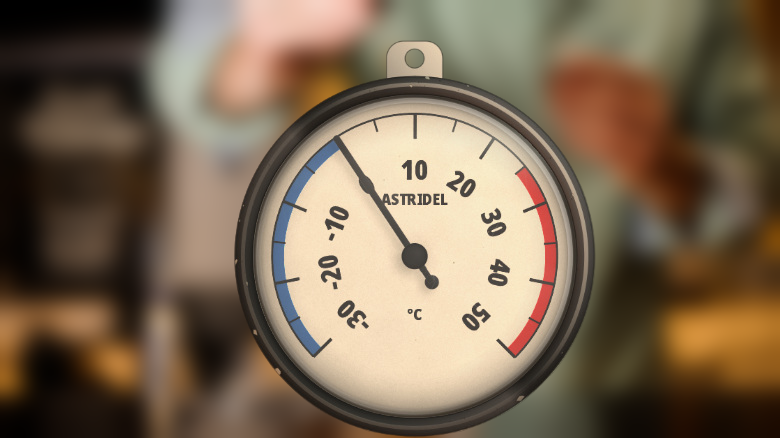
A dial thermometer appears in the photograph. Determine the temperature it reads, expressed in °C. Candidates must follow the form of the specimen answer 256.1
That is 0
